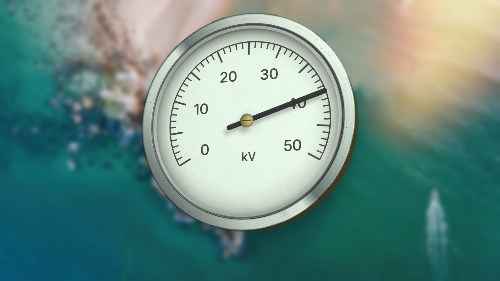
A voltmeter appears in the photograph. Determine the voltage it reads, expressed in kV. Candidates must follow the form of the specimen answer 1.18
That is 40
